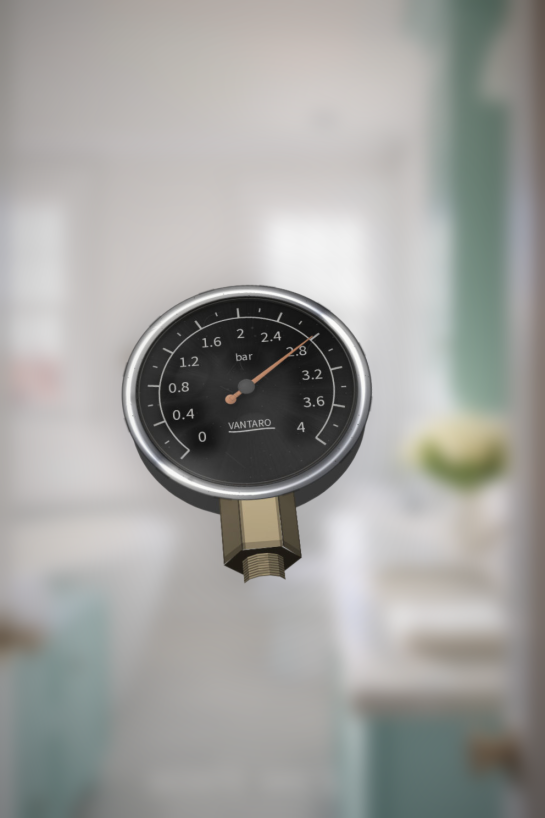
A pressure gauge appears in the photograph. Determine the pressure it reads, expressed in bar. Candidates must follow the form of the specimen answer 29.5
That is 2.8
